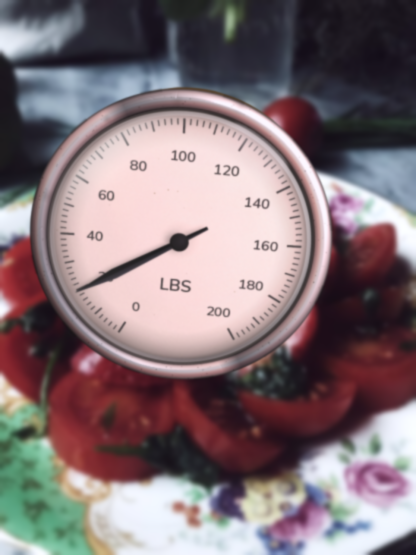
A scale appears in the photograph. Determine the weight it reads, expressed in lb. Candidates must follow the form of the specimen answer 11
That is 20
